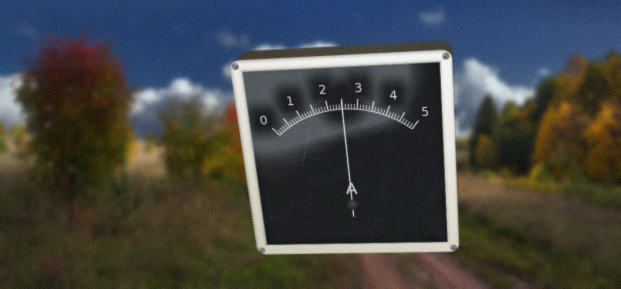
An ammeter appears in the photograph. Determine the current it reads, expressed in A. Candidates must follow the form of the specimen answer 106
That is 2.5
